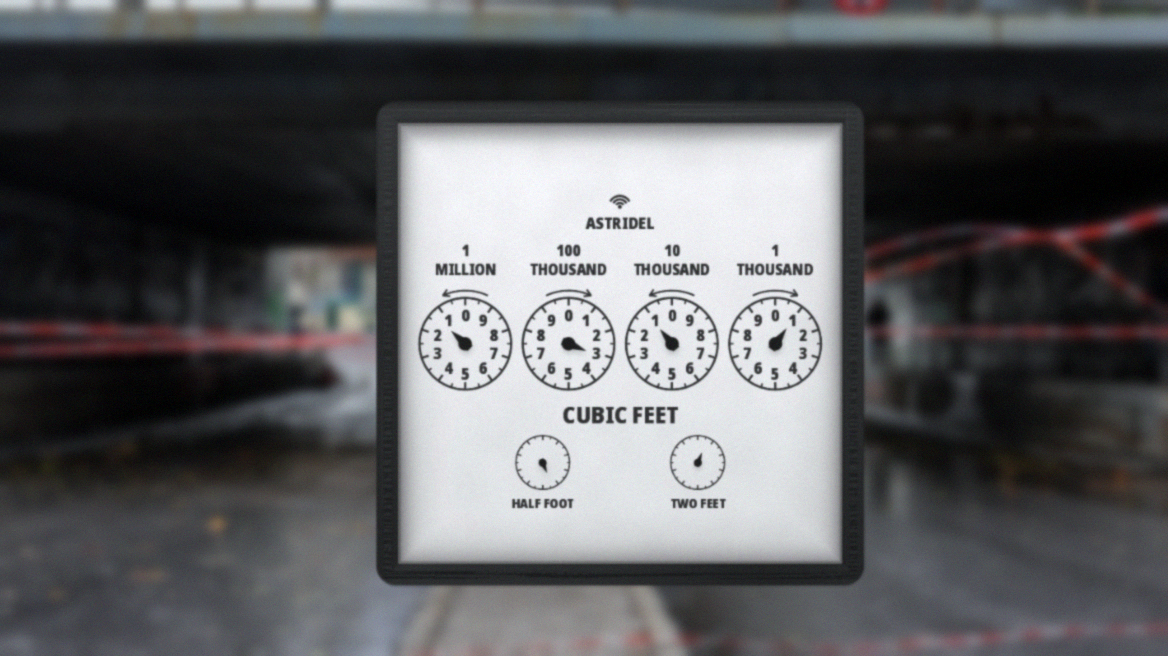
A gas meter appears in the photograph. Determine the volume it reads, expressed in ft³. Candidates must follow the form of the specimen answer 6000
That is 131100
